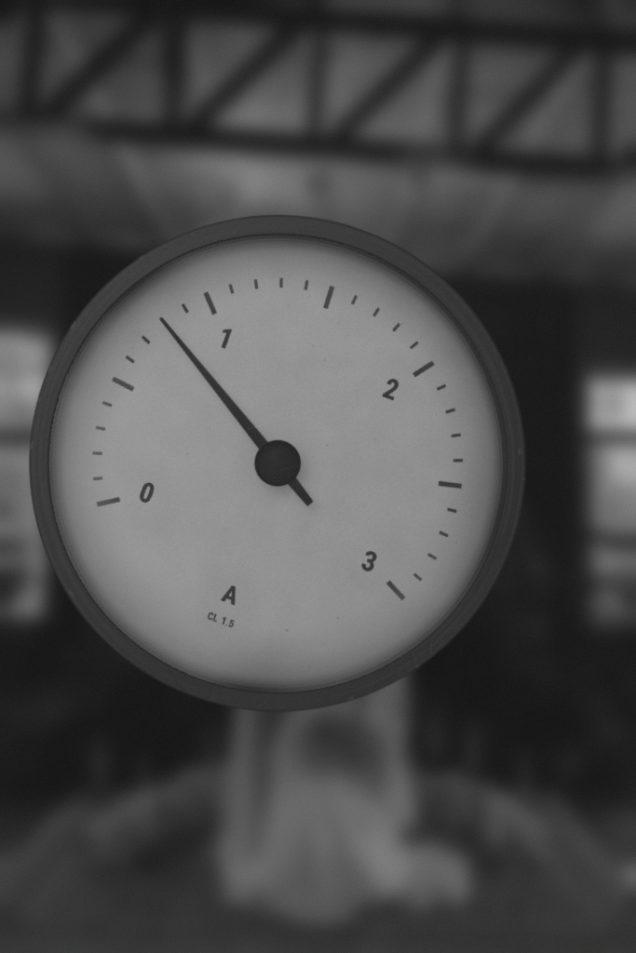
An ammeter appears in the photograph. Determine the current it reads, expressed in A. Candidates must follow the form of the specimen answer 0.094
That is 0.8
